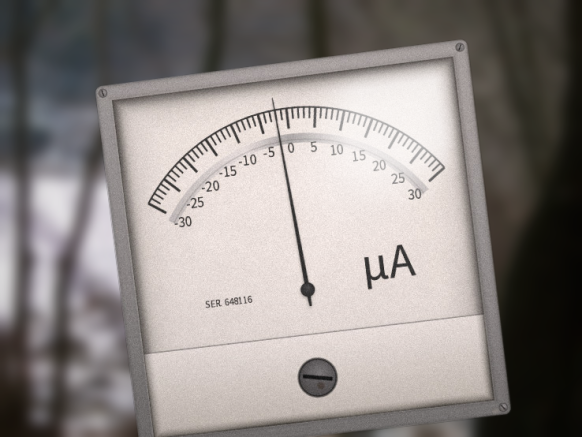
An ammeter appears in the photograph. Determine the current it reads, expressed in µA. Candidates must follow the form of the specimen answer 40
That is -2
